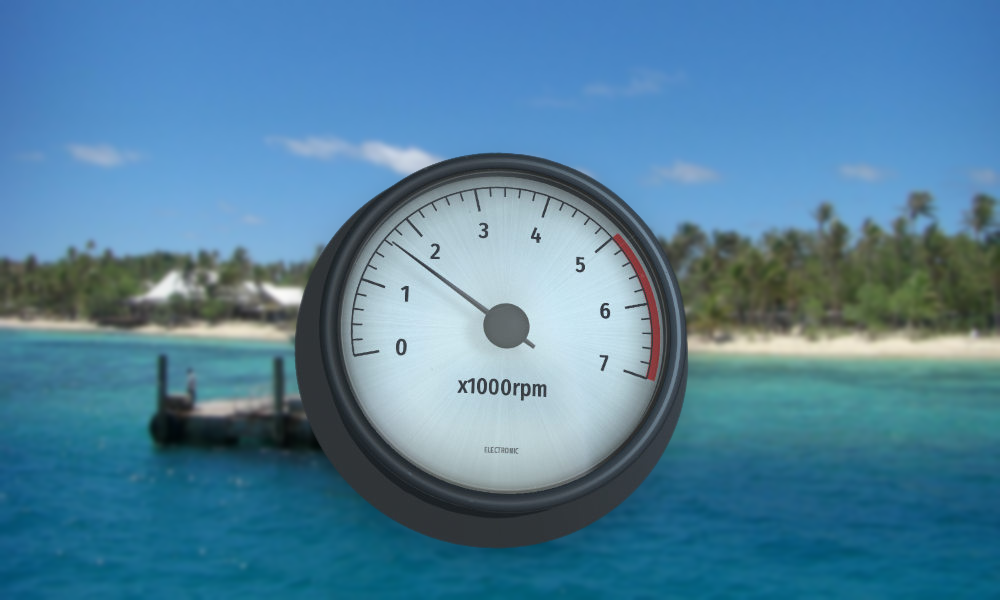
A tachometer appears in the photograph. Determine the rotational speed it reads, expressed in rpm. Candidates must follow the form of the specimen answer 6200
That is 1600
